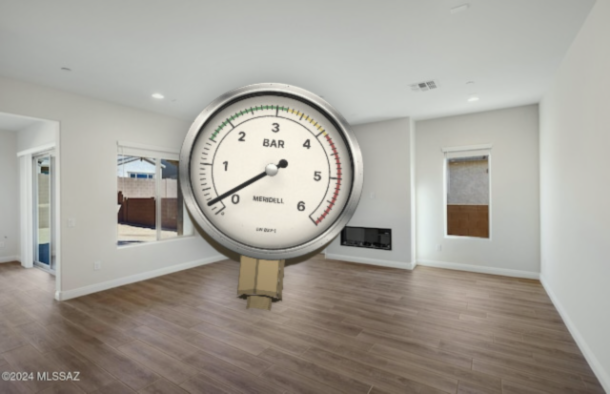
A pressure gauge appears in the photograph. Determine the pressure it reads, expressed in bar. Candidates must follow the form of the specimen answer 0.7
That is 0.2
